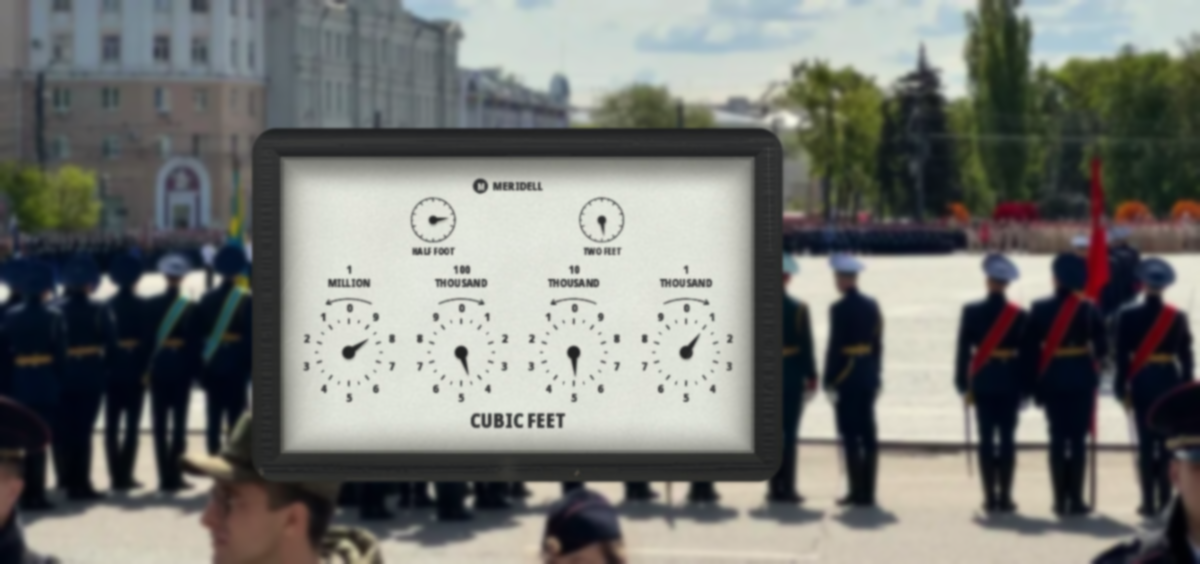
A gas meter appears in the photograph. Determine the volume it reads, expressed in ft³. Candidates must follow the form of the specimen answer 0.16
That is 845100
